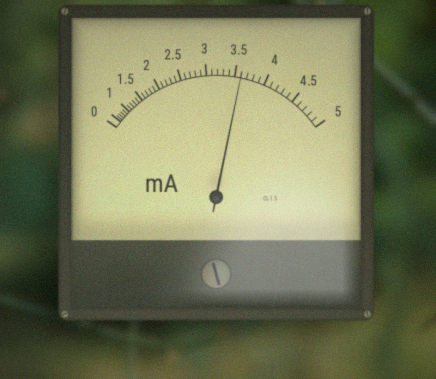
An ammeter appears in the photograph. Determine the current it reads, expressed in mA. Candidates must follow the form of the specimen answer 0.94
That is 3.6
